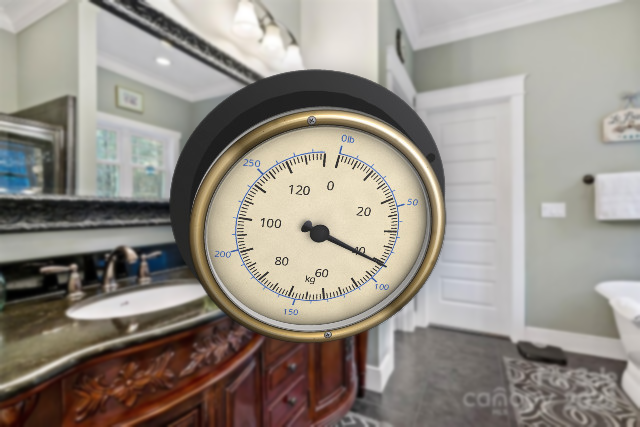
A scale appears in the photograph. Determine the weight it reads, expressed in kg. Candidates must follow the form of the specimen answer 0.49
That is 40
